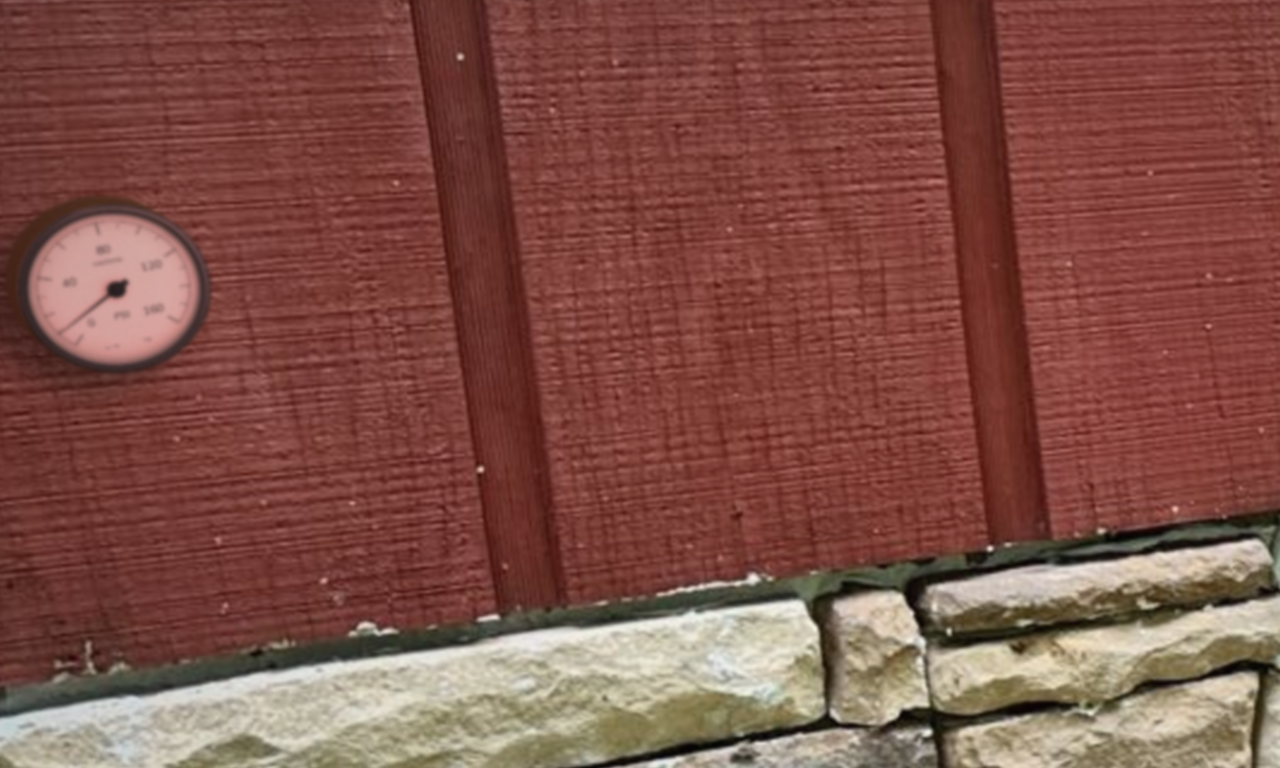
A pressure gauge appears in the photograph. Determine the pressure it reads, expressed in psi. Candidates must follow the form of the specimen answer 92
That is 10
